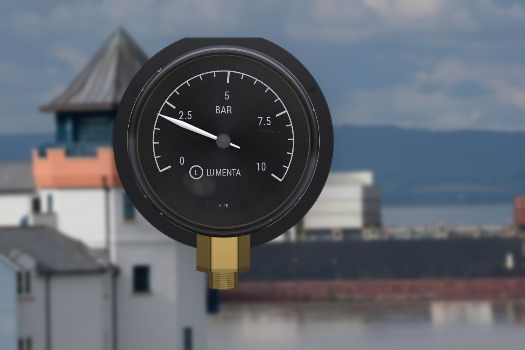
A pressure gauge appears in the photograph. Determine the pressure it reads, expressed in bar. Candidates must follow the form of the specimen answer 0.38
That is 2
